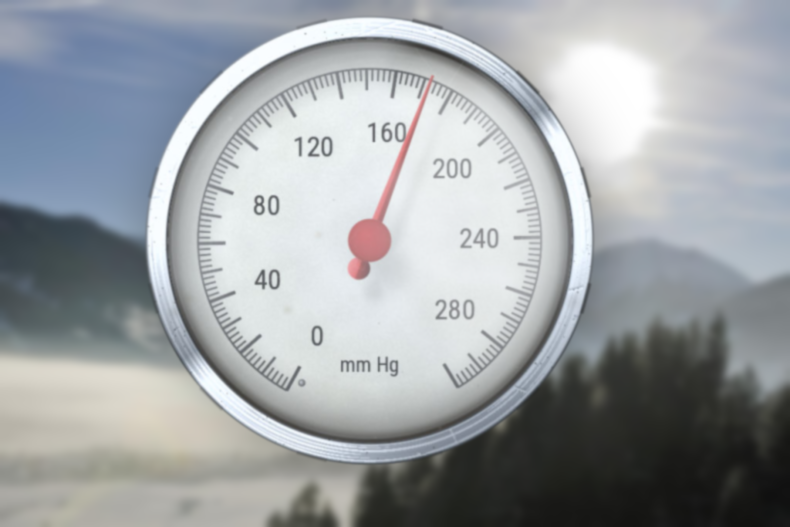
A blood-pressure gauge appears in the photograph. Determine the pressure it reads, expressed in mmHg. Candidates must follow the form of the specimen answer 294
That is 172
